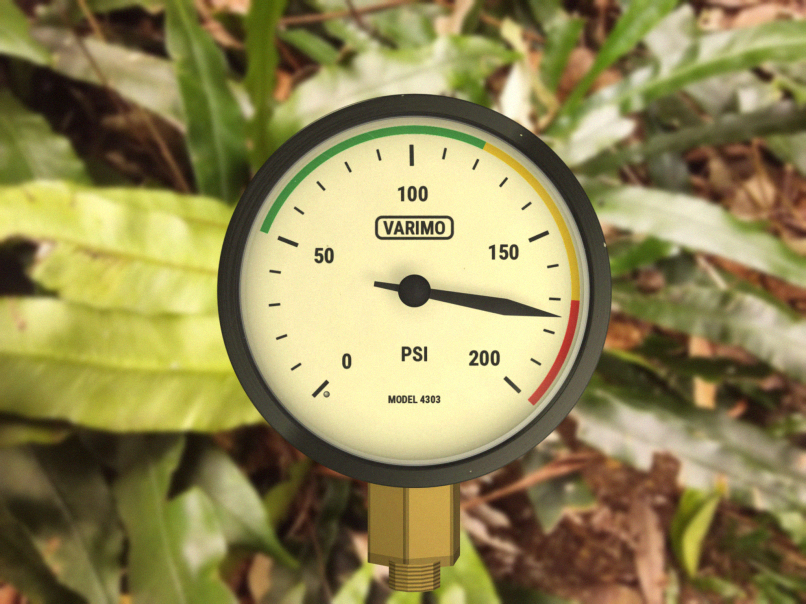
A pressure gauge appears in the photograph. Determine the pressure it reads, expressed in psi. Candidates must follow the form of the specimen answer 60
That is 175
